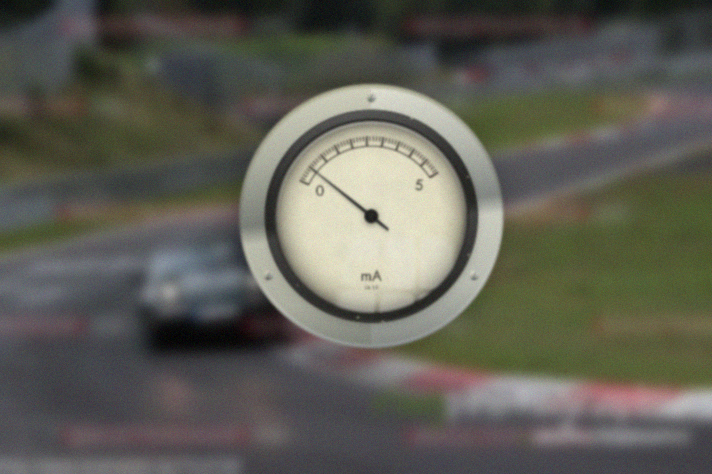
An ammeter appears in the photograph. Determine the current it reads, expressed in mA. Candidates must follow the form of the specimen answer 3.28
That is 0.5
